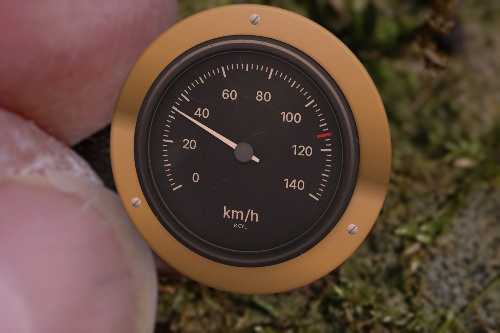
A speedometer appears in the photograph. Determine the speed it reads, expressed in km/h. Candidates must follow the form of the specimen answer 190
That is 34
